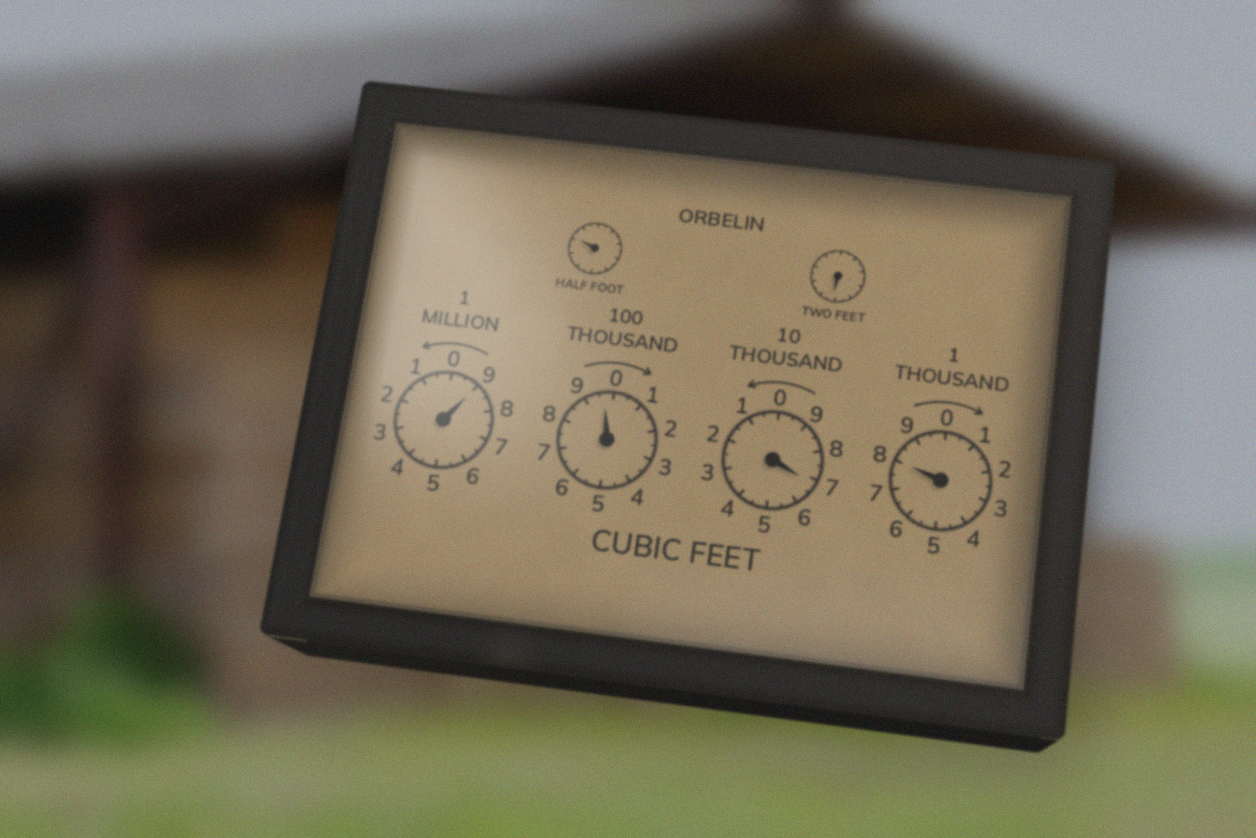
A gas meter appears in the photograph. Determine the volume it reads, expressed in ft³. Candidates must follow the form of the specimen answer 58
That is 896800
